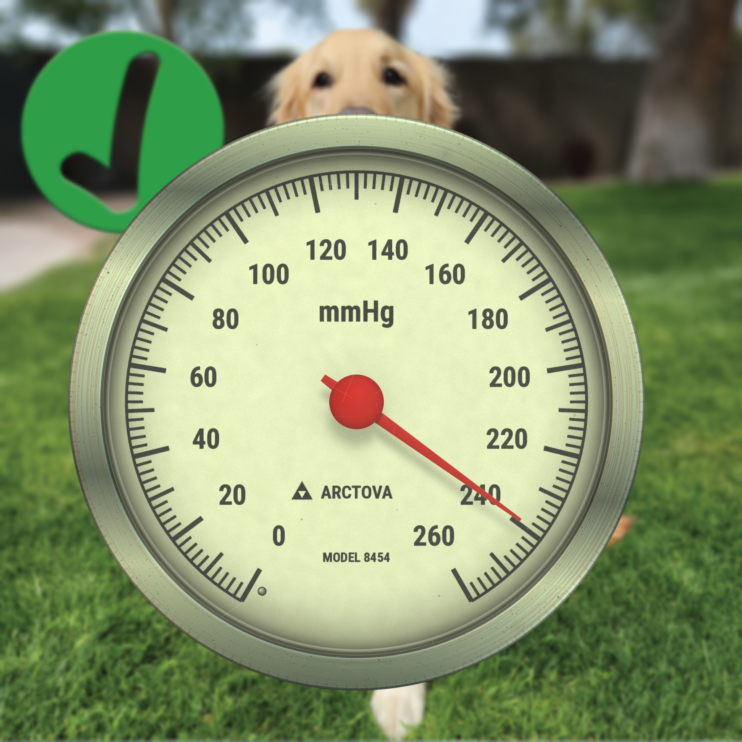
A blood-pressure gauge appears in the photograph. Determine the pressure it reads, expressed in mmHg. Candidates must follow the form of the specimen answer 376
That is 239
